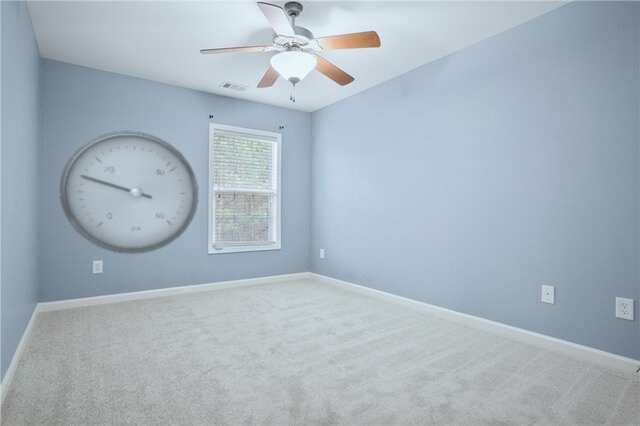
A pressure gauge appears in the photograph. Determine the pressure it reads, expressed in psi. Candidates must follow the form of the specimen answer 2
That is 14
